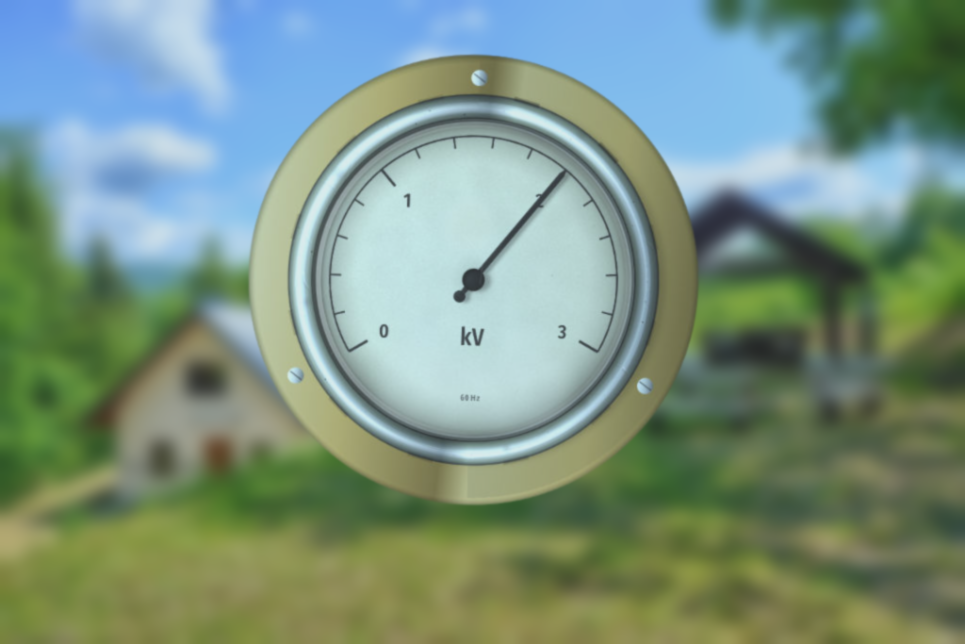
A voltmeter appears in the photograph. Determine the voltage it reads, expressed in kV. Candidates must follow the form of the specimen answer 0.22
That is 2
